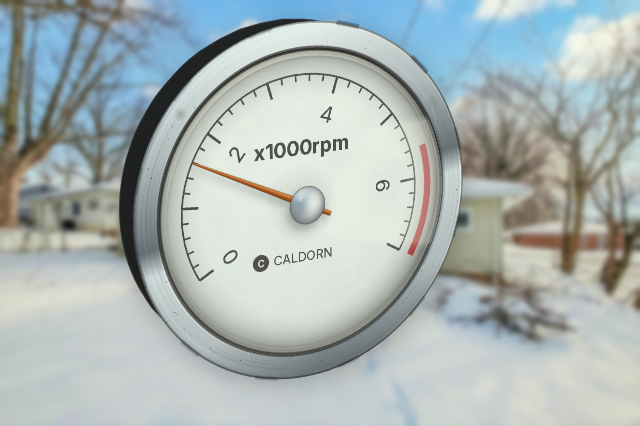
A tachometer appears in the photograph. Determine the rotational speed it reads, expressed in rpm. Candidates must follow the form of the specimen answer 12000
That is 1600
